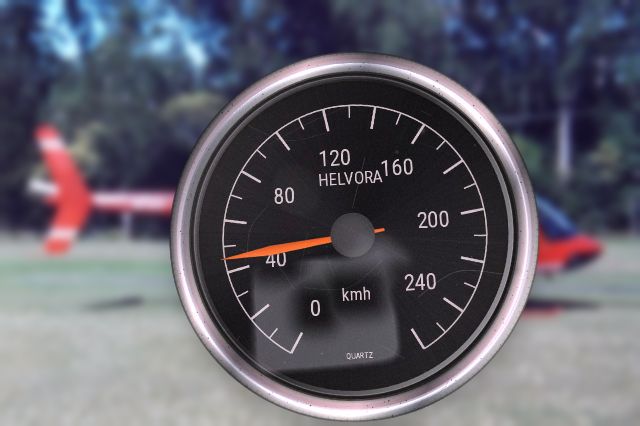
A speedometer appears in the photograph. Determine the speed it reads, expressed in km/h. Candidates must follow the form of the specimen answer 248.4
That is 45
